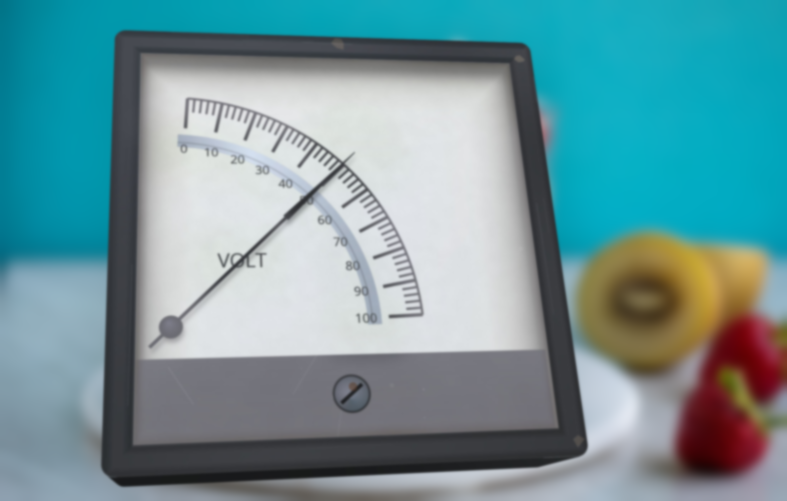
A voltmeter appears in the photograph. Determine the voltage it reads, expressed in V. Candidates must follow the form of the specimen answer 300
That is 50
